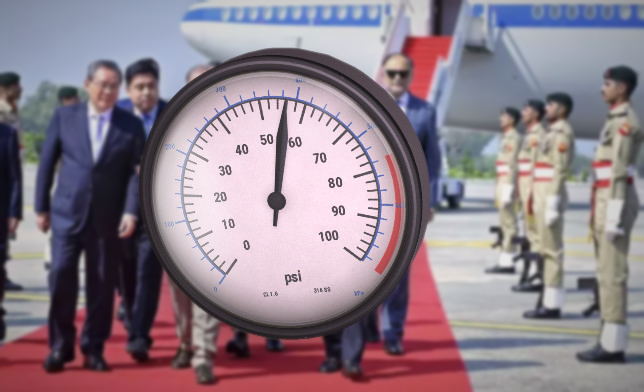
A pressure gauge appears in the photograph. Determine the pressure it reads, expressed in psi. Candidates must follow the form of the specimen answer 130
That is 56
